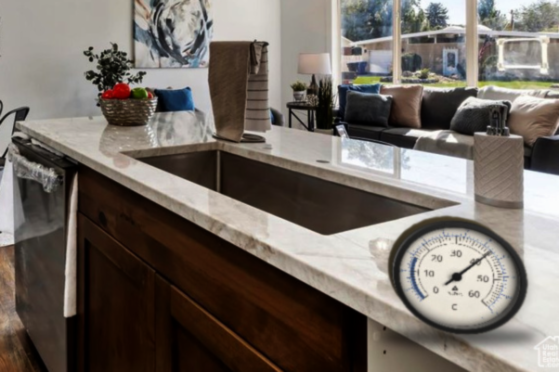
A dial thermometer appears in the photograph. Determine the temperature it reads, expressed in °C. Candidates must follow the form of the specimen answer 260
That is 40
